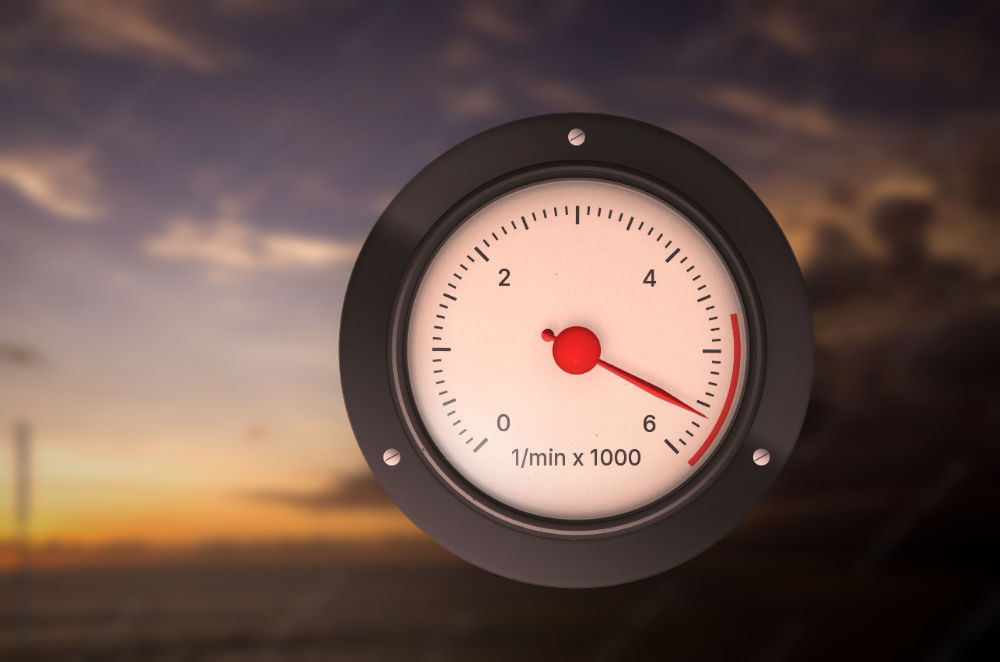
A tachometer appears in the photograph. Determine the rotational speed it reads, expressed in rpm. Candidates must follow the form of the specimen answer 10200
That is 5600
